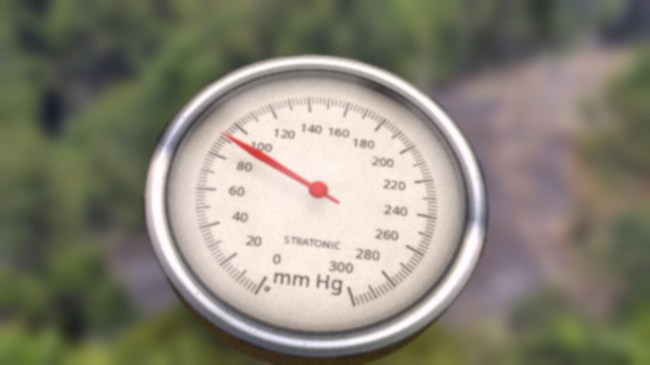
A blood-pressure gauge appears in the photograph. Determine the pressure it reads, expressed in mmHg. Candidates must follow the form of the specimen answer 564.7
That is 90
